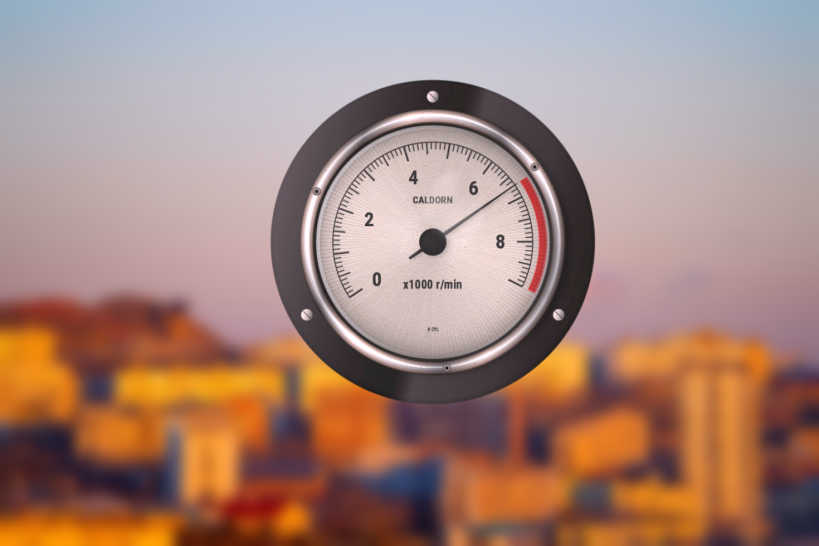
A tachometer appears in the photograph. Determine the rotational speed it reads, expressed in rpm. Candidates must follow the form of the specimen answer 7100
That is 6700
